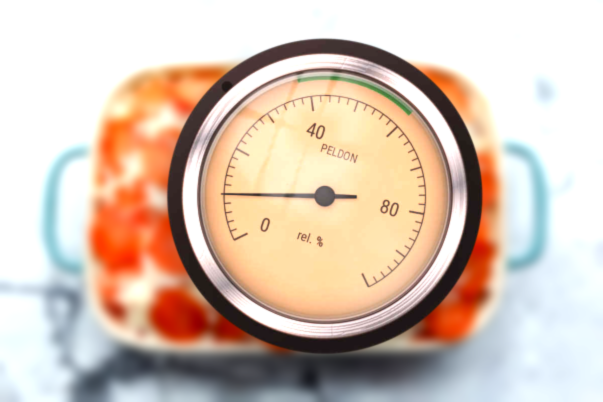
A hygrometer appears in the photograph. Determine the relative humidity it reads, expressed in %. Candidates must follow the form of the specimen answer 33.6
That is 10
